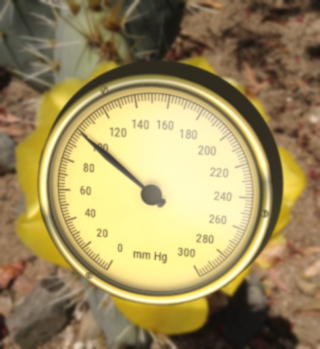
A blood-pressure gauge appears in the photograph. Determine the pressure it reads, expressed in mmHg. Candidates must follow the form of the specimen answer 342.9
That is 100
